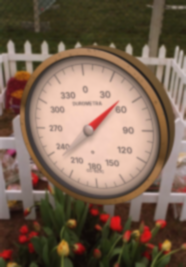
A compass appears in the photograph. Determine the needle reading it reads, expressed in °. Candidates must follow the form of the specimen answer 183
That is 50
